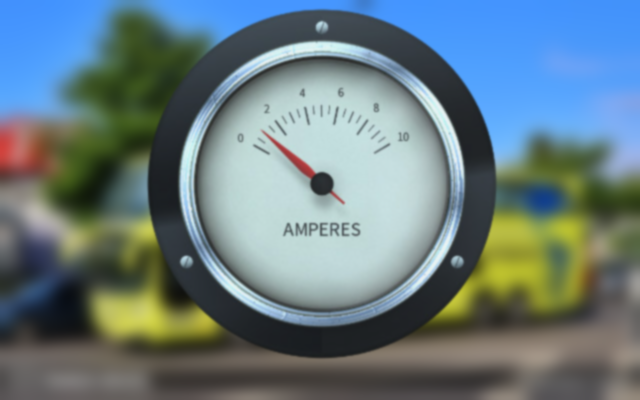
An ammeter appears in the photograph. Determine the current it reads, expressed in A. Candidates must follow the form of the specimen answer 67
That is 1
